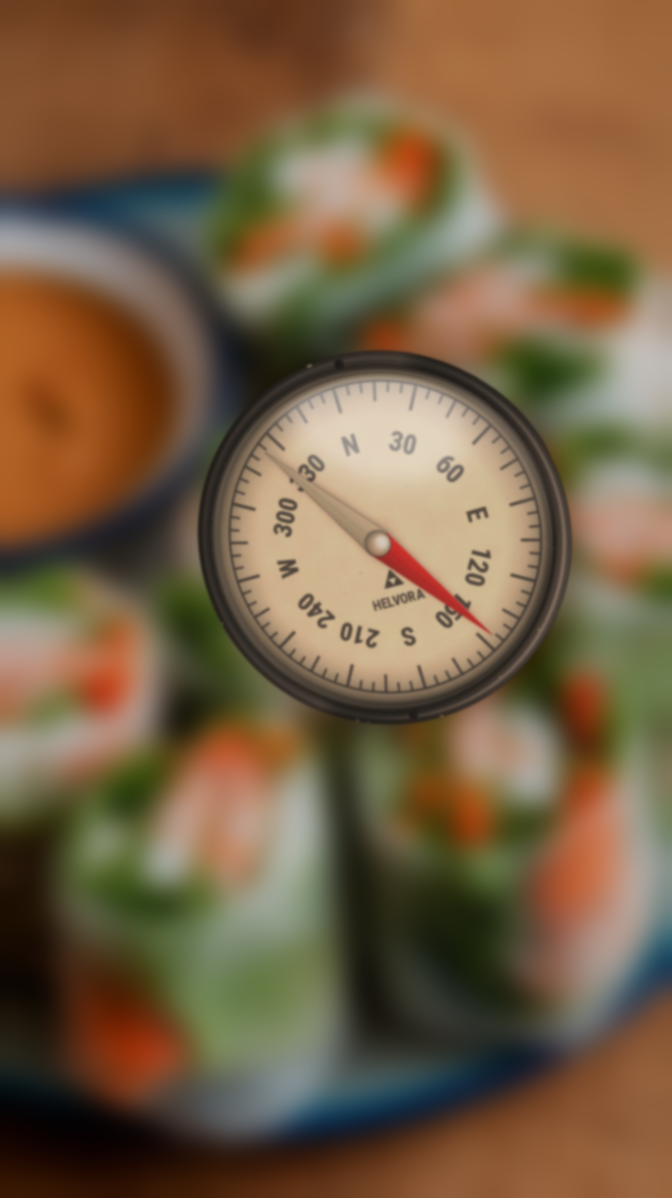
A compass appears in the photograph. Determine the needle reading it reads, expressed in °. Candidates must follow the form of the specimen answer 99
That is 145
